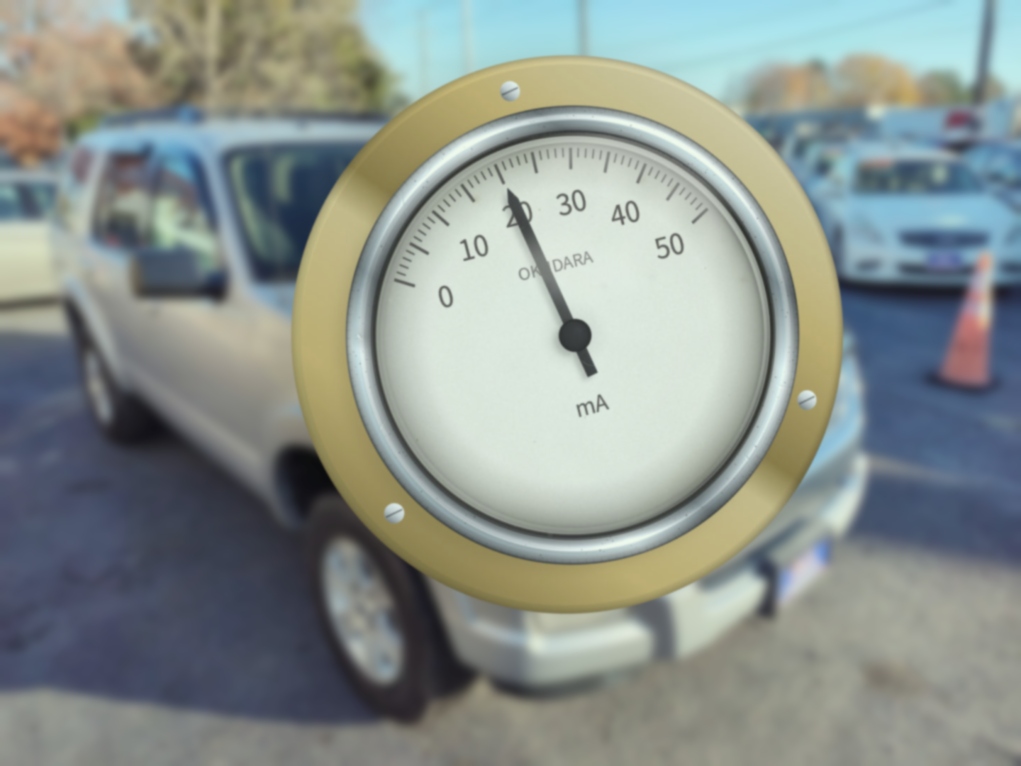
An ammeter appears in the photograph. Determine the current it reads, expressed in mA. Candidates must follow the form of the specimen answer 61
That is 20
